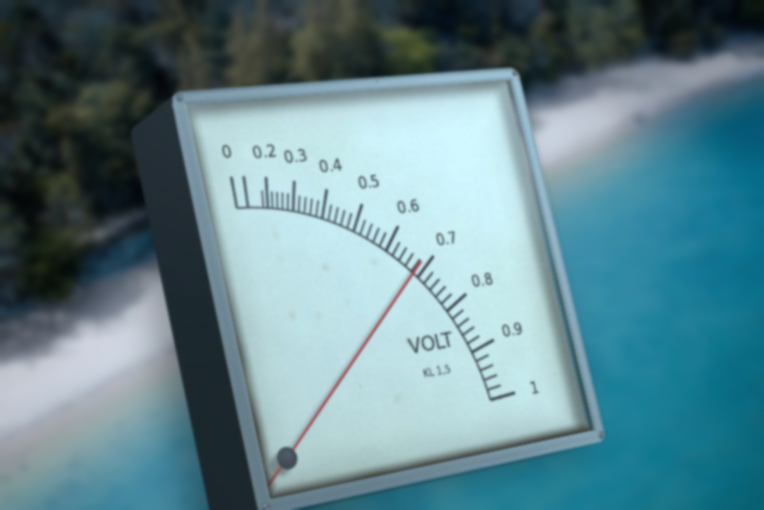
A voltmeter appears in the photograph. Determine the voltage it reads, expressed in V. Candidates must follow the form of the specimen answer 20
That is 0.68
